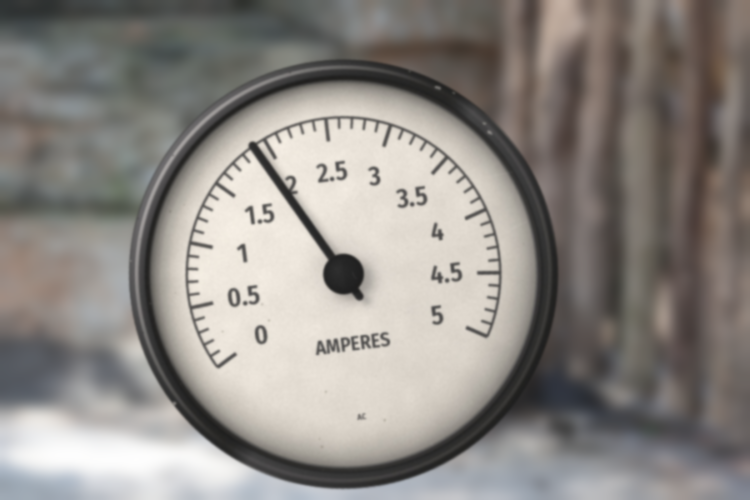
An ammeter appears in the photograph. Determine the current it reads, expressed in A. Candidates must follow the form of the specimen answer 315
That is 1.9
